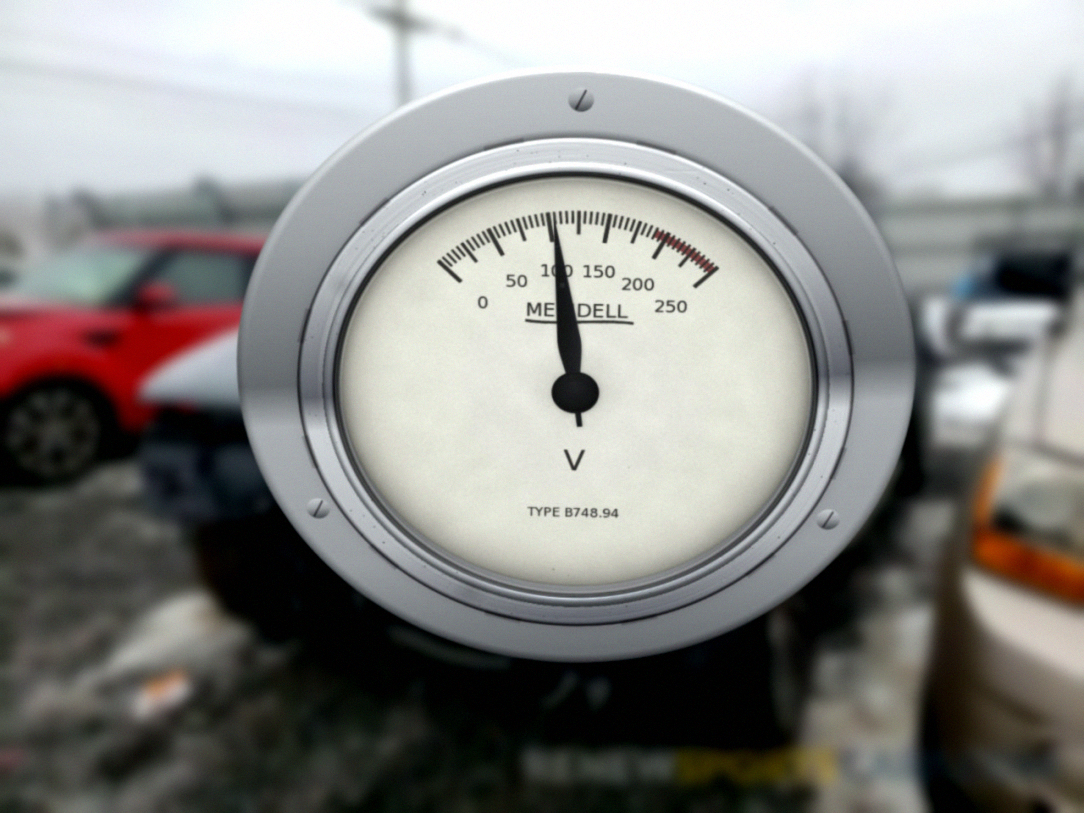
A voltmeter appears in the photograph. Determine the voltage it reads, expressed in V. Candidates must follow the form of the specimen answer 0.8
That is 105
